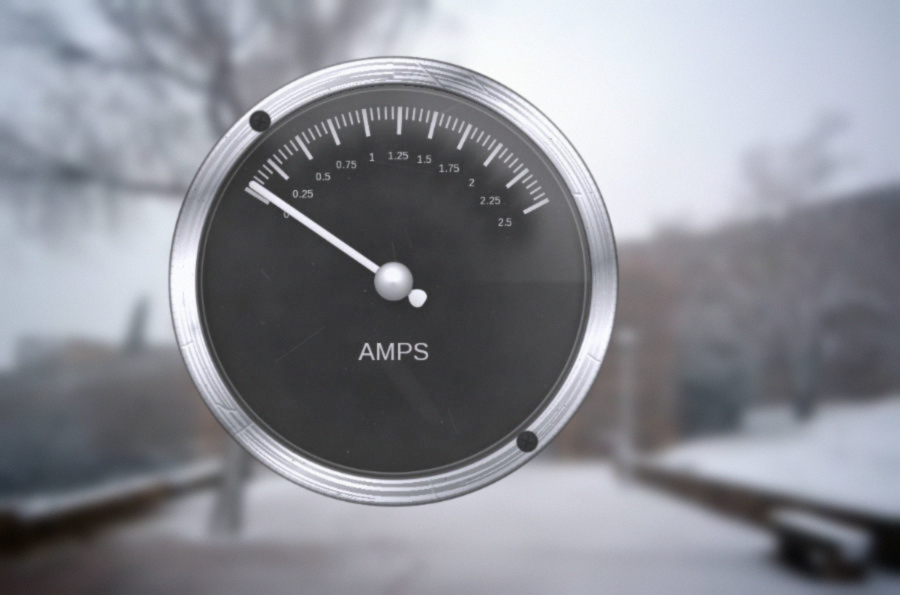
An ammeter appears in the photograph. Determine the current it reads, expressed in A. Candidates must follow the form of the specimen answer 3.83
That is 0.05
